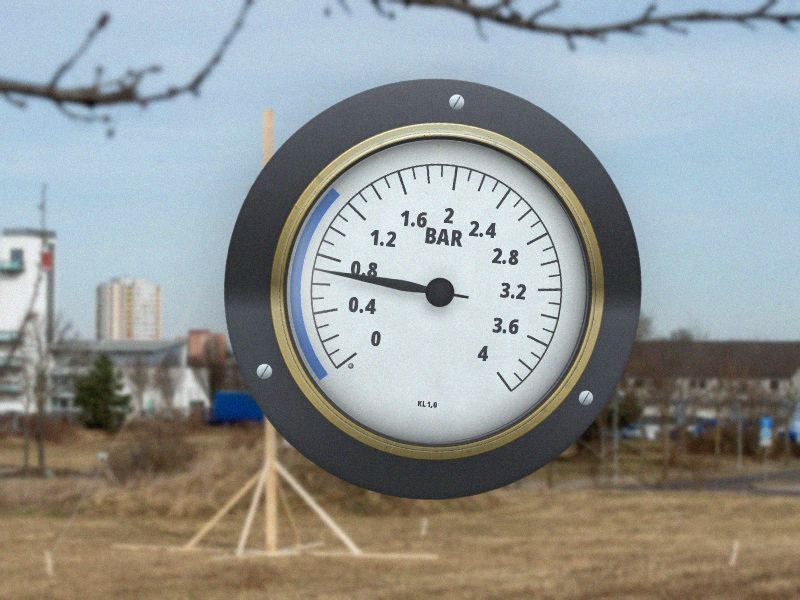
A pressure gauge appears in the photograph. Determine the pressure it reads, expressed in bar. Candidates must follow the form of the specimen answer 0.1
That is 0.7
